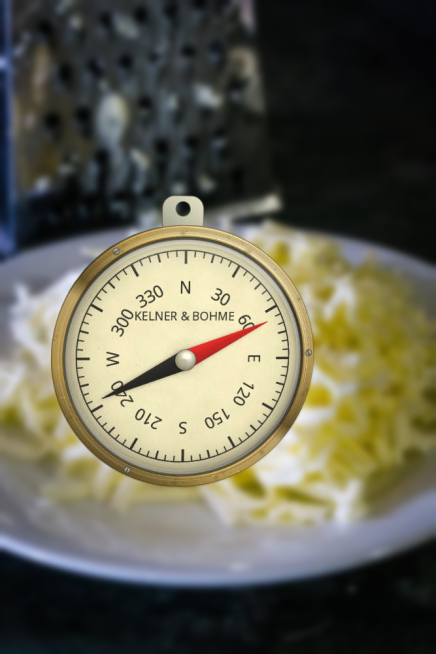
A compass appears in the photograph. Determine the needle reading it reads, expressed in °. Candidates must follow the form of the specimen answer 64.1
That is 65
